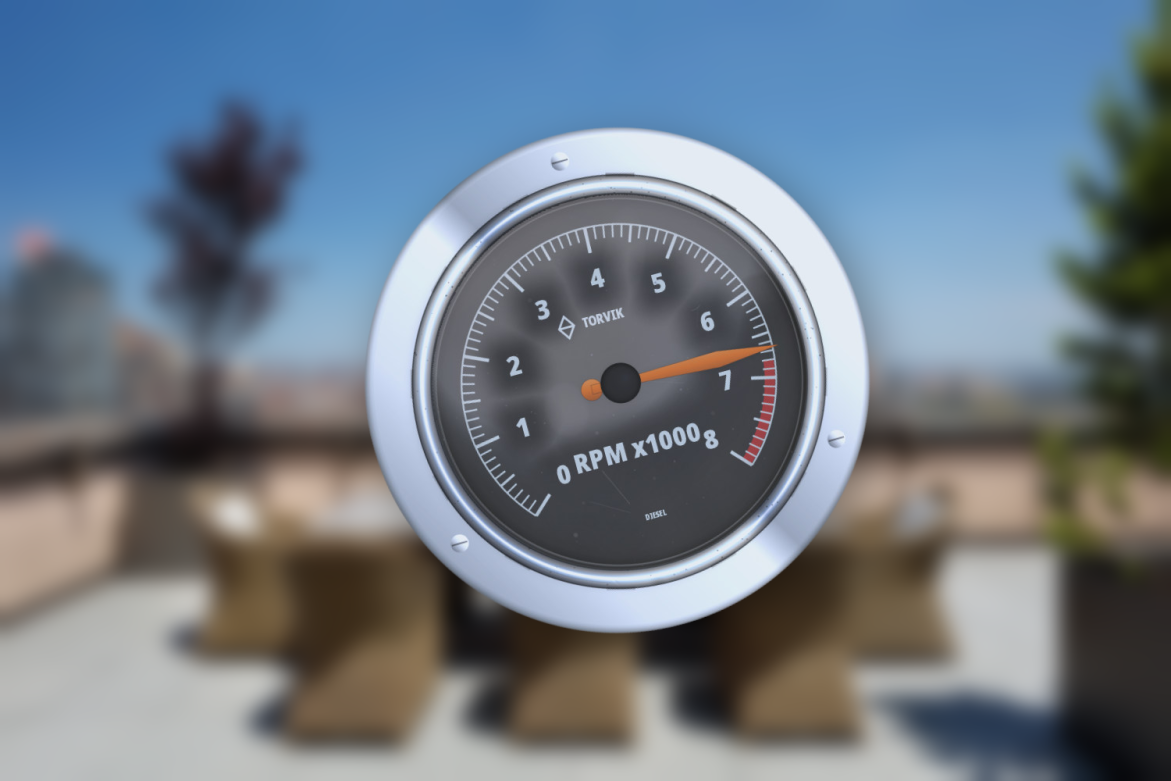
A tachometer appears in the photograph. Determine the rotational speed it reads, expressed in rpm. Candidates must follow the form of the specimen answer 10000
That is 6650
